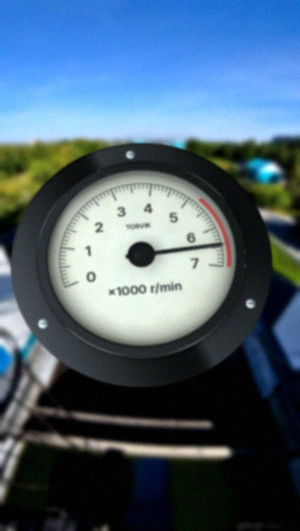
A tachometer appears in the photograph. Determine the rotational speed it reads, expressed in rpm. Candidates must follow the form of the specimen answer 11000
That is 6500
